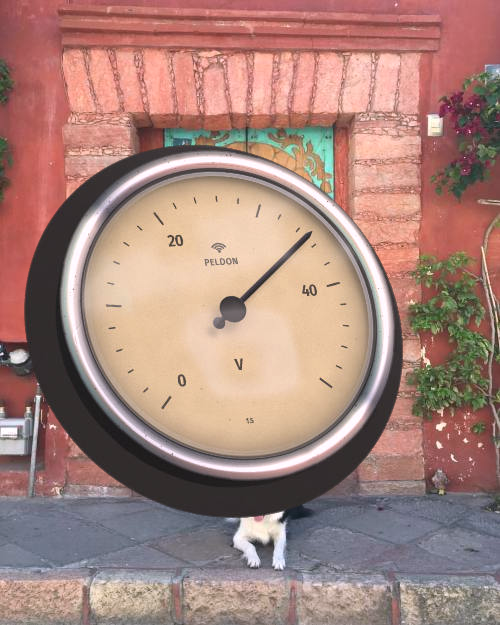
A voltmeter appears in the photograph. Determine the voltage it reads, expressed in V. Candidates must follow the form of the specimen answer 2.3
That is 35
